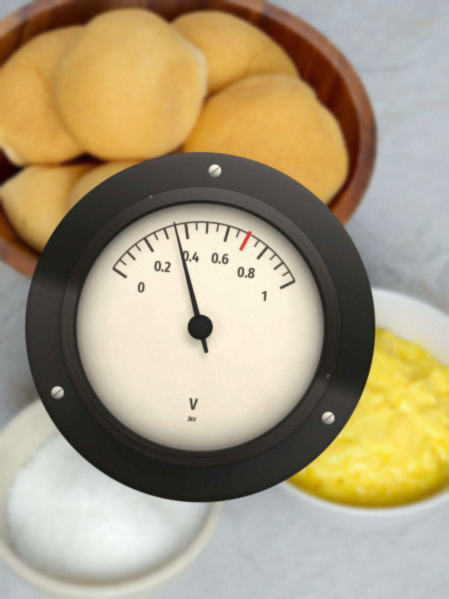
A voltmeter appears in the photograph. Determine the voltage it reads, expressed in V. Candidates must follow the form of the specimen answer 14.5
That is 0.35
